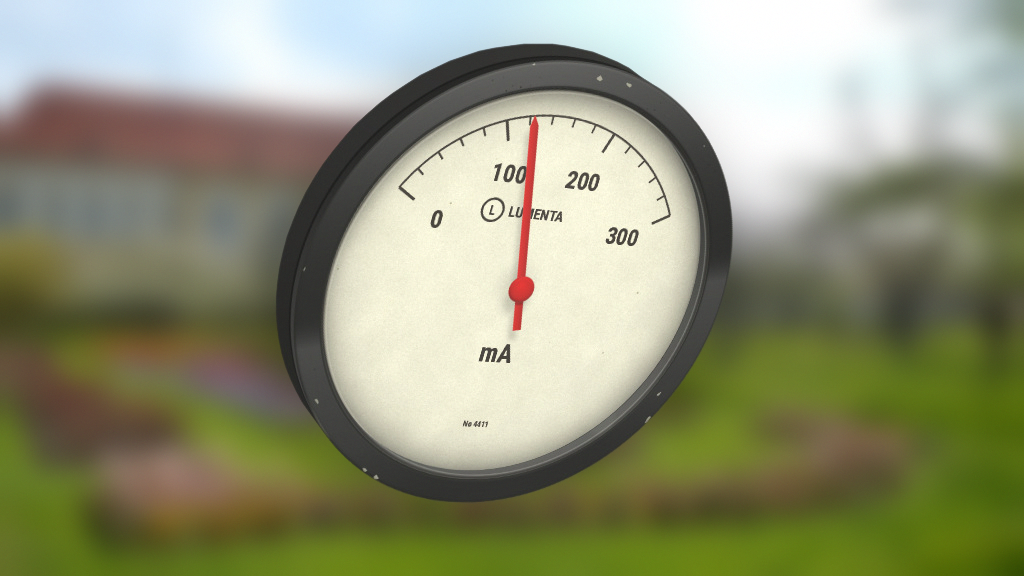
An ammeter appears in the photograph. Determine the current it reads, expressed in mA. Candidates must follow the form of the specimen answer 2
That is 120
